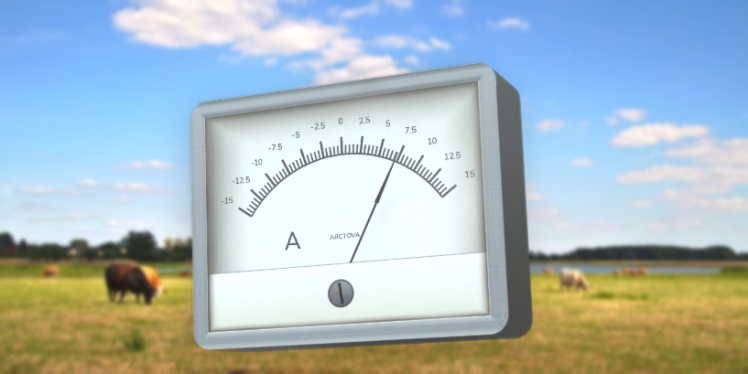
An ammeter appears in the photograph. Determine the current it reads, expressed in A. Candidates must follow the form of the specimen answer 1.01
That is 7.5
